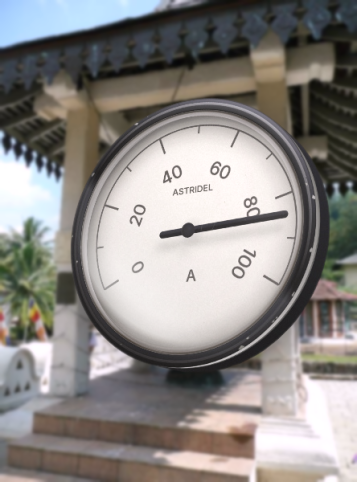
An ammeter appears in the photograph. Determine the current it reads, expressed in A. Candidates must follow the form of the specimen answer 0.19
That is 85
